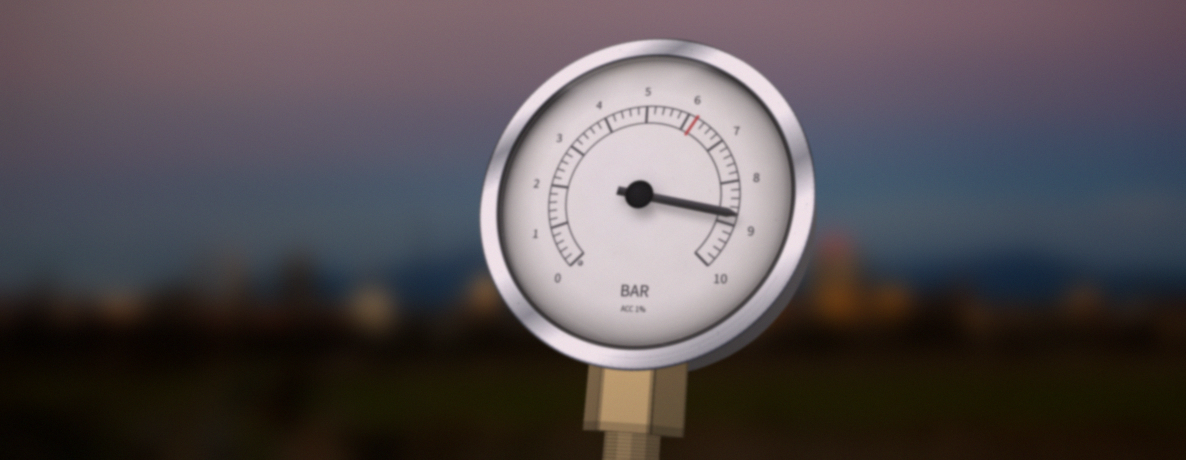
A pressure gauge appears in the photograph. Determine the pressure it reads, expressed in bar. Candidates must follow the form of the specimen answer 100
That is 8.8
